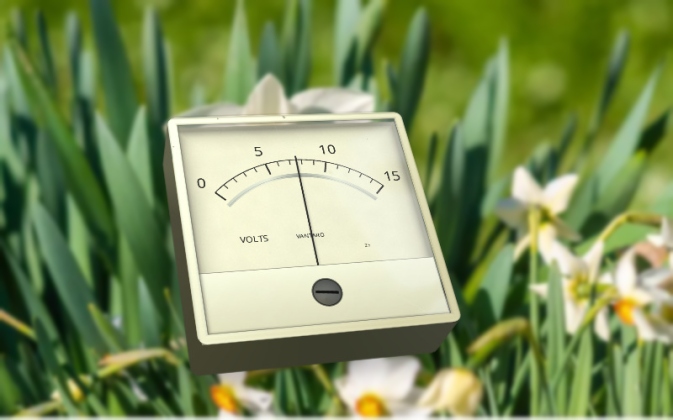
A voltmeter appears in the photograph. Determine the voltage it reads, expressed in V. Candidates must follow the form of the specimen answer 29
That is 7.5
